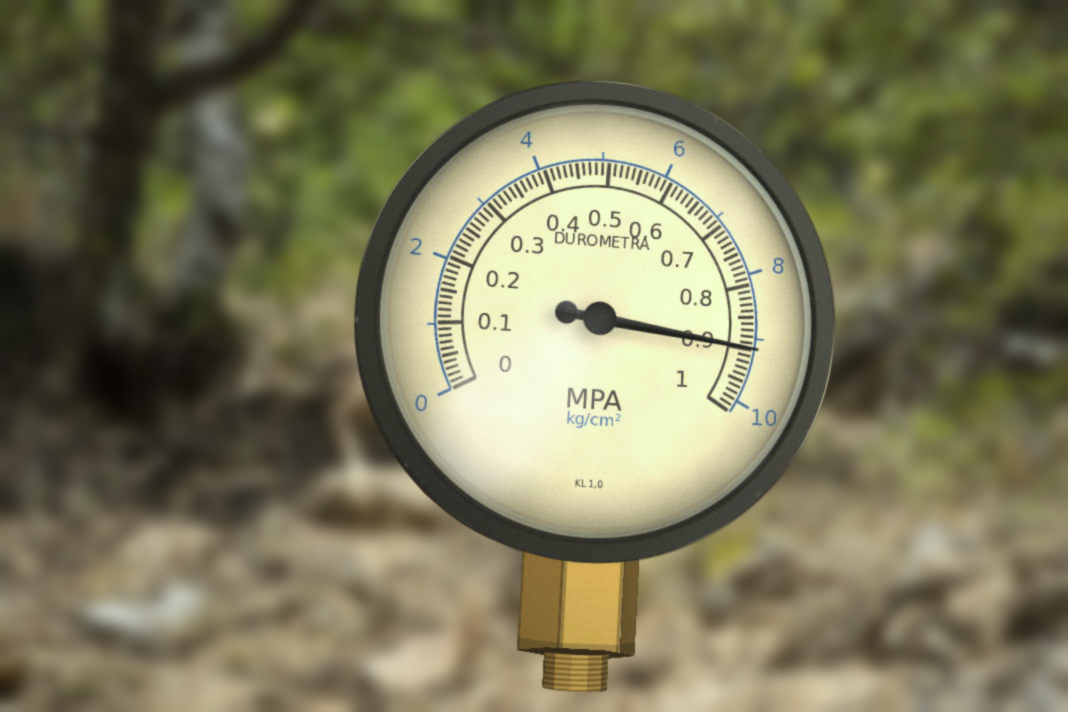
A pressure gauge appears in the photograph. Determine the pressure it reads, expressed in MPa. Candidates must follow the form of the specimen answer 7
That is 0.9
